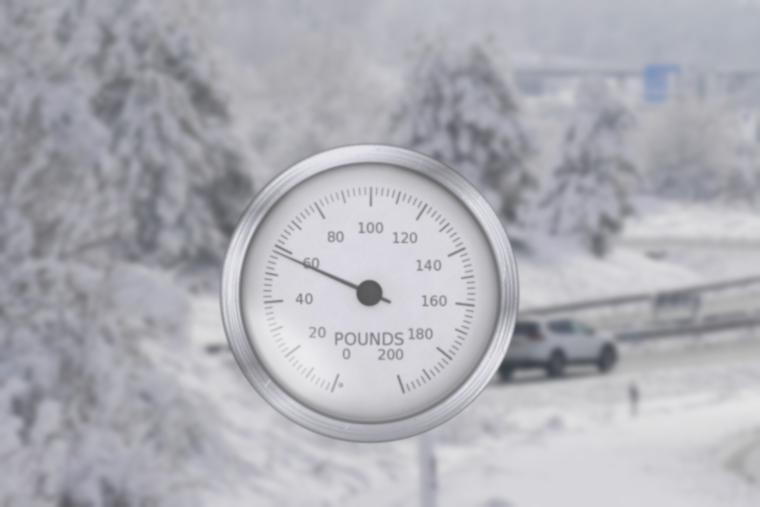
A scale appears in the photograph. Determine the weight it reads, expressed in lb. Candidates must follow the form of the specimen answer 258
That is 58
